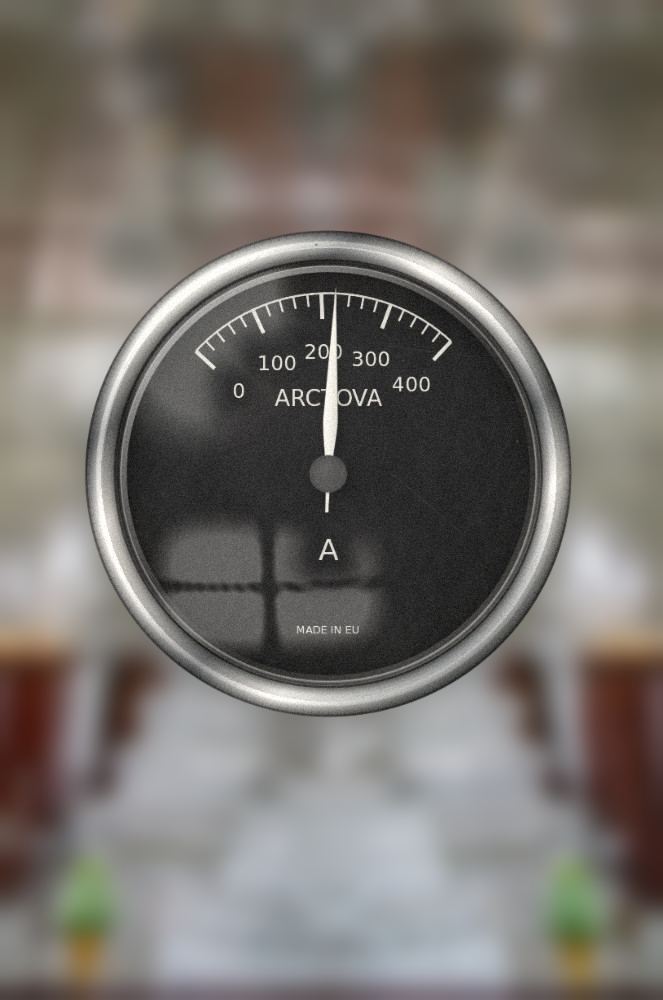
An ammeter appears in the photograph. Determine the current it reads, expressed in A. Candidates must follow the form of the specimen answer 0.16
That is 220
